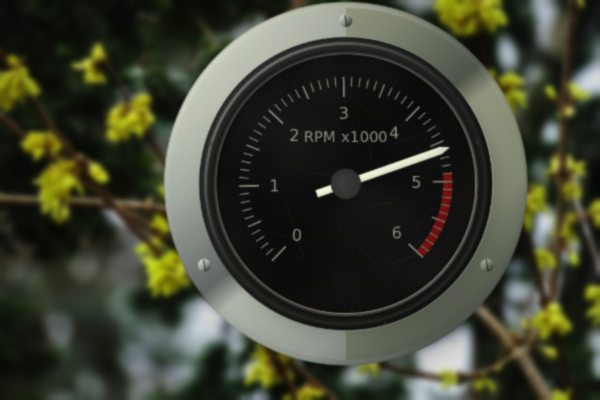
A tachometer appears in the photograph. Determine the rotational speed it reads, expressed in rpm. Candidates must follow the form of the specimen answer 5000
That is 4600
